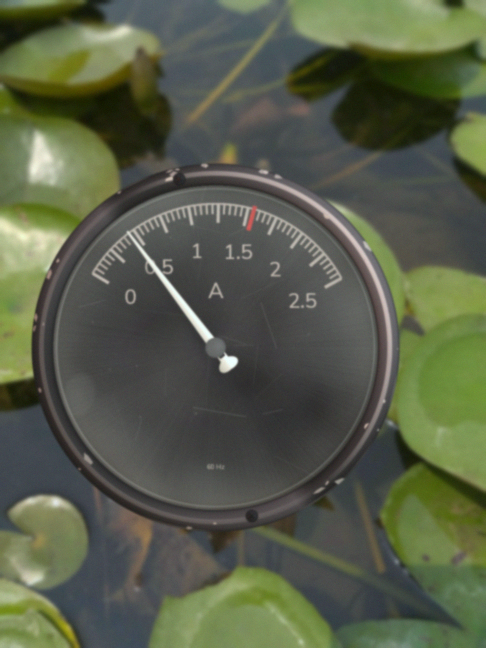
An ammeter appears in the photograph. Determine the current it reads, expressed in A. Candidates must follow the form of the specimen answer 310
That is 0.45
